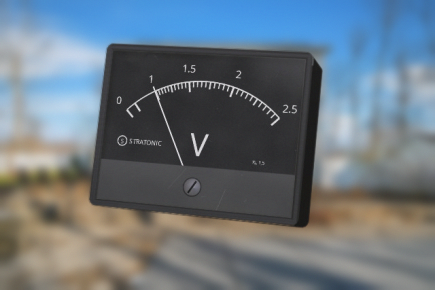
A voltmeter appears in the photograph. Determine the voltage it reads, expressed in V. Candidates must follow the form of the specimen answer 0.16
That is 1
